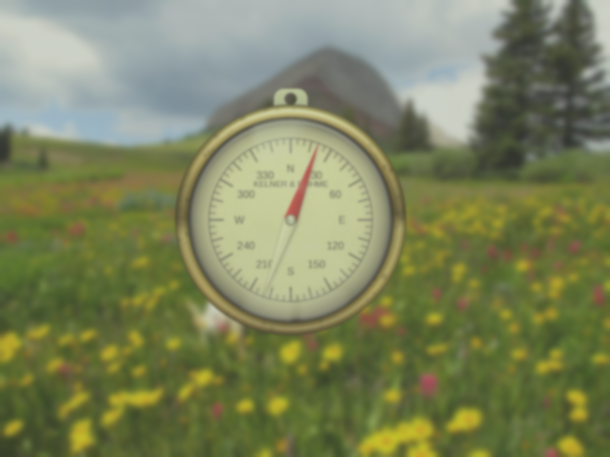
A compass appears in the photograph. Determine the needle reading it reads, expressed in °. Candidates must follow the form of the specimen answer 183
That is 20
